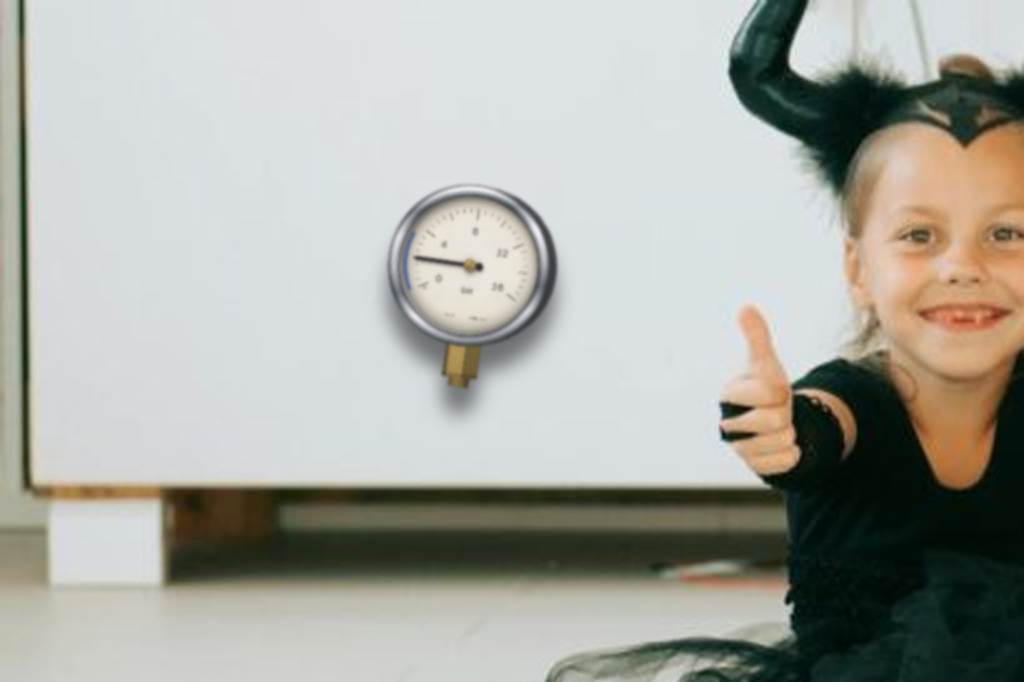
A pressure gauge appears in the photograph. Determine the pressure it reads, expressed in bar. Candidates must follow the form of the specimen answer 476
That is 2
